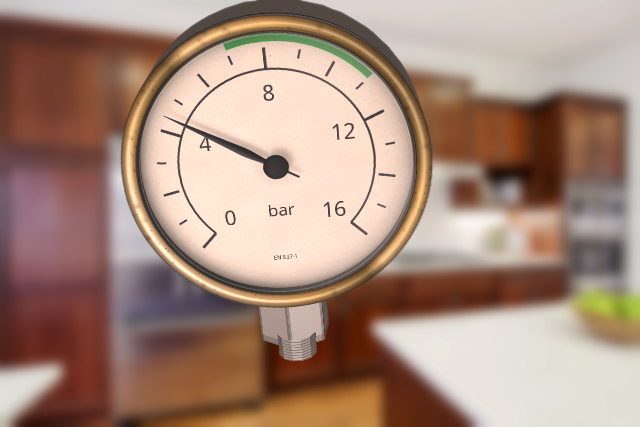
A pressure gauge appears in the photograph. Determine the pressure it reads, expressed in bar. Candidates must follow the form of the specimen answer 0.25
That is 4.5
